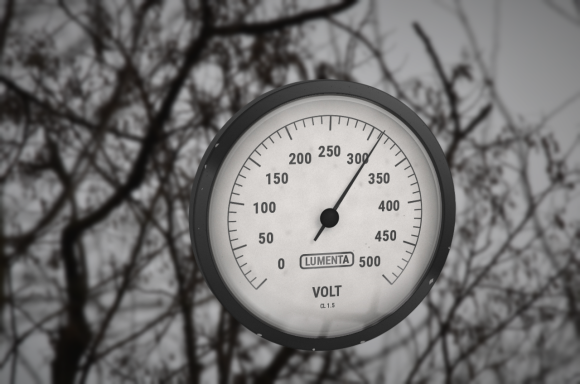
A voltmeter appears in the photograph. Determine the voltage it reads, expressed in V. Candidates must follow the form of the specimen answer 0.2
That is 310
